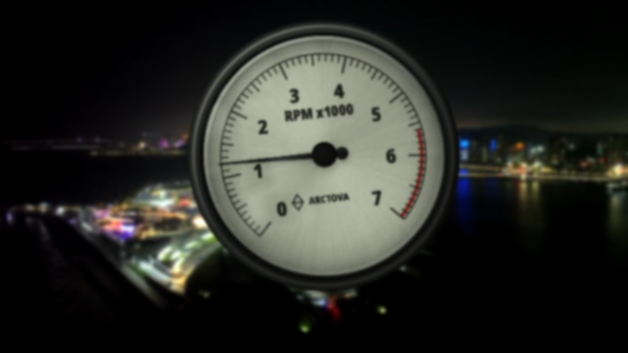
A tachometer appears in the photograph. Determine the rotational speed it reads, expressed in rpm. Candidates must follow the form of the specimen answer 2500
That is 1200
